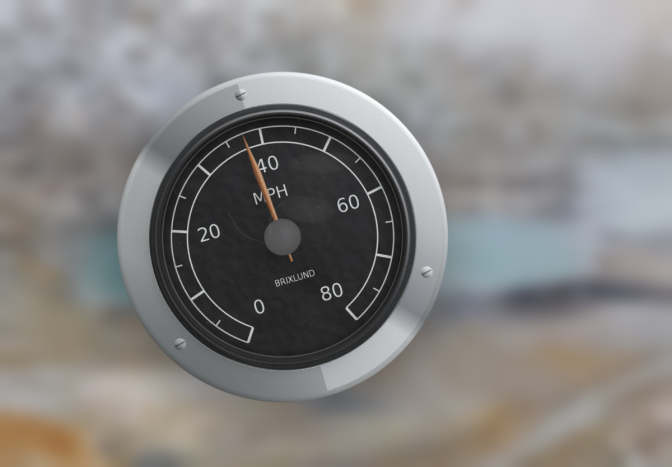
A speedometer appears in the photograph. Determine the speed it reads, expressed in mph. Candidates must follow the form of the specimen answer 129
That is 37.5
